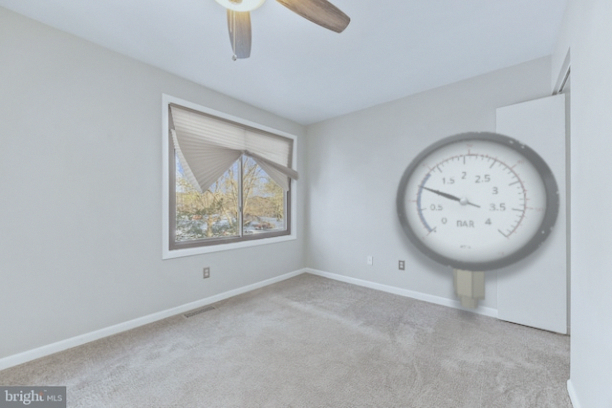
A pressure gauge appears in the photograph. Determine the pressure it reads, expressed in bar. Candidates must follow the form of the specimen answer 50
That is 1
